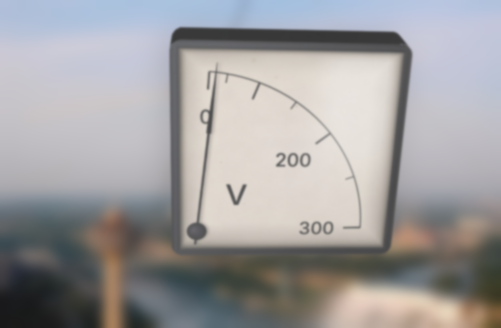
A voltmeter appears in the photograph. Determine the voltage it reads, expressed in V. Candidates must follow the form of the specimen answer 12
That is 25
